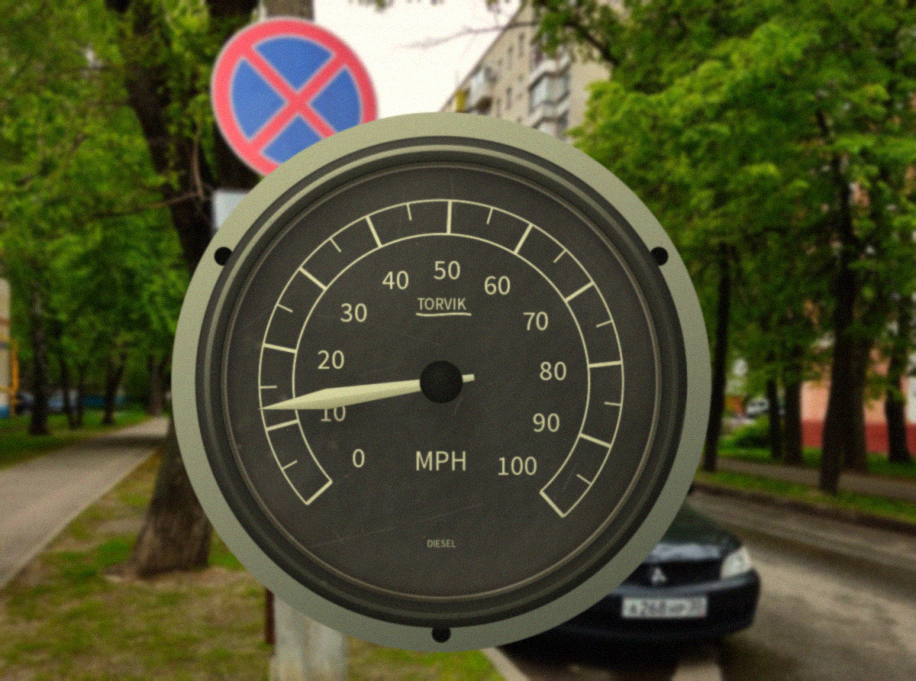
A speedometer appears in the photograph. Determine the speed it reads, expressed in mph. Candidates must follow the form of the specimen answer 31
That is 12.5
